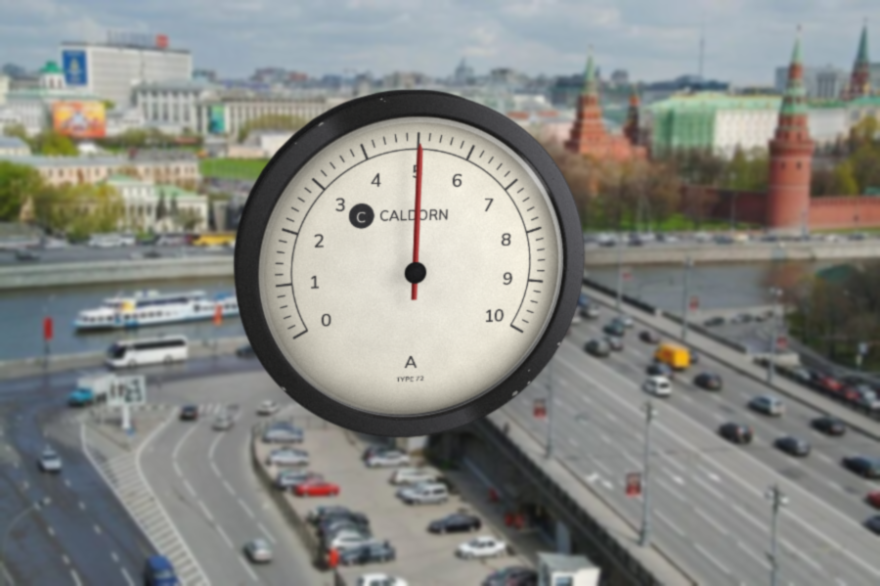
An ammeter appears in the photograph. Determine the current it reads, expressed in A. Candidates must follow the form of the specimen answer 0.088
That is 5
